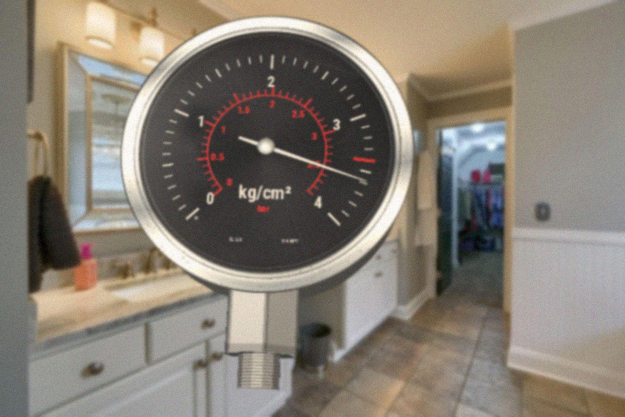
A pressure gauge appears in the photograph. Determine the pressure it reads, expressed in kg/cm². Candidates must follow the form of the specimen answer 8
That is 3.6
